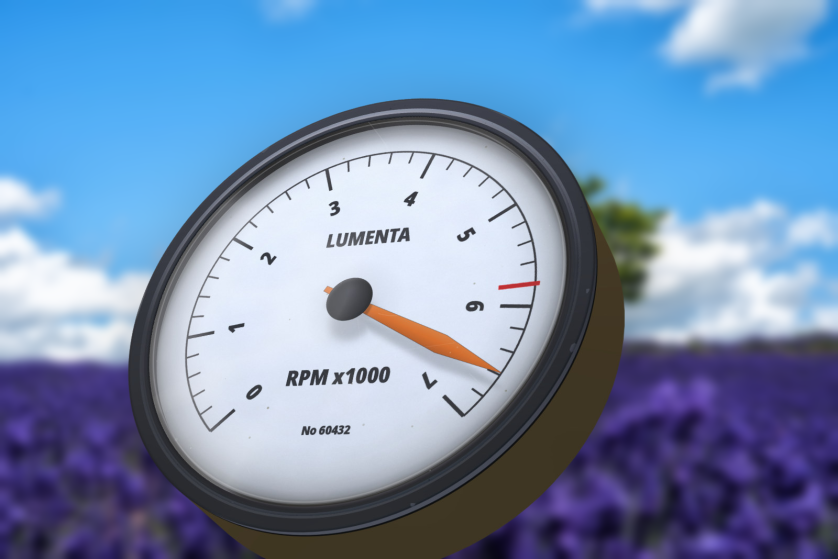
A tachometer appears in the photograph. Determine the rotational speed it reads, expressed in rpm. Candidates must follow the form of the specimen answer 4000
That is 6600
